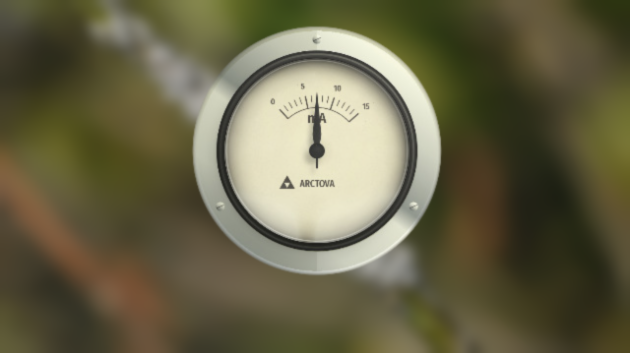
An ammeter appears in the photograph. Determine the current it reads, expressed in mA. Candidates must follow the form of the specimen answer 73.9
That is 7
